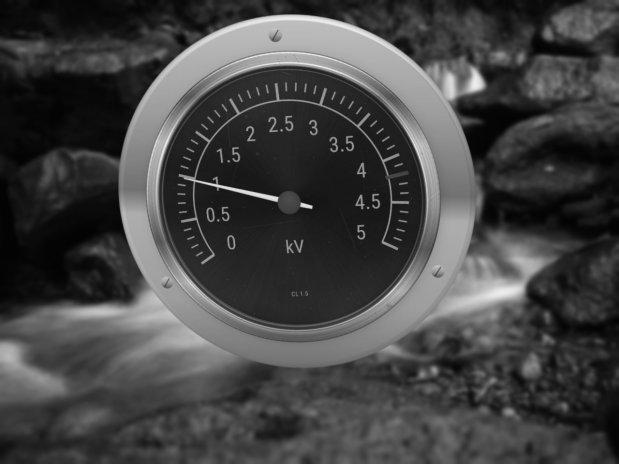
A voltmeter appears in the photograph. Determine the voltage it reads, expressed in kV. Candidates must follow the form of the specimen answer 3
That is 1
